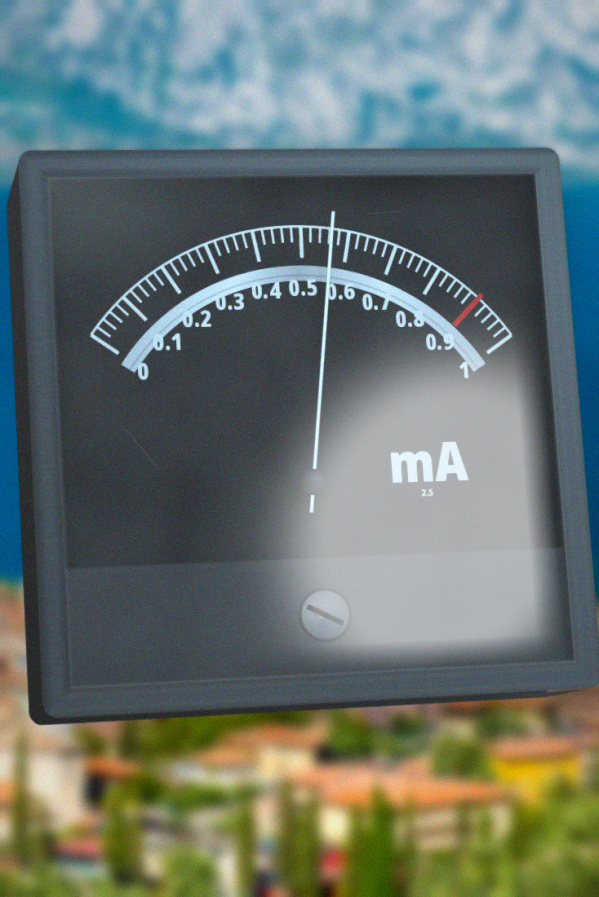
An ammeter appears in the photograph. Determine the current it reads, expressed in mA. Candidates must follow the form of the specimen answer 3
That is 0.56
